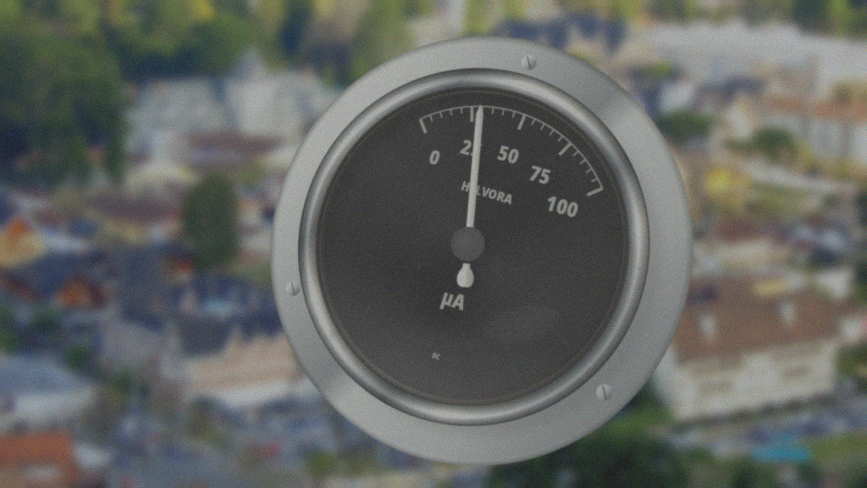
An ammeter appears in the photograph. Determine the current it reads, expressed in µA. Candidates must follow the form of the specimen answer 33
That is 30
